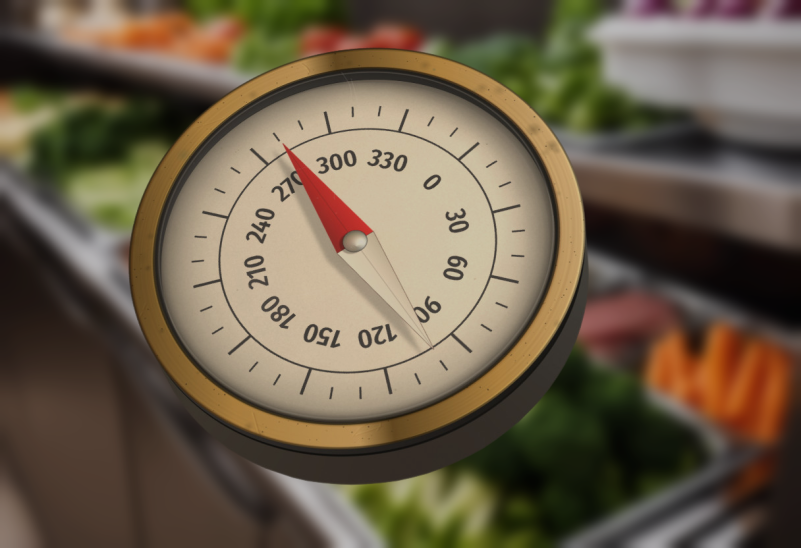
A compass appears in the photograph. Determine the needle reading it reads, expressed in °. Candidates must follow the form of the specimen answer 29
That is 280
